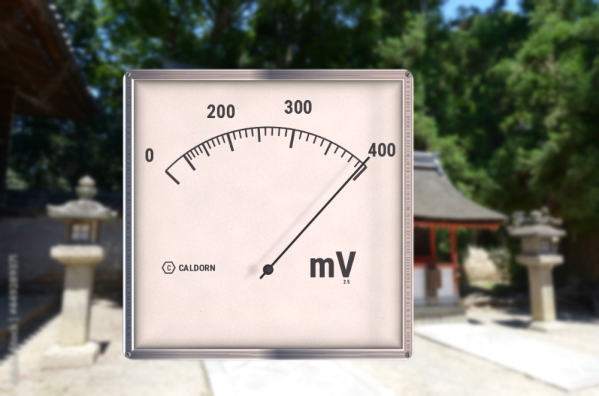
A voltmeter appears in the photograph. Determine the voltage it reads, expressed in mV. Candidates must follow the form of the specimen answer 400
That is 395
